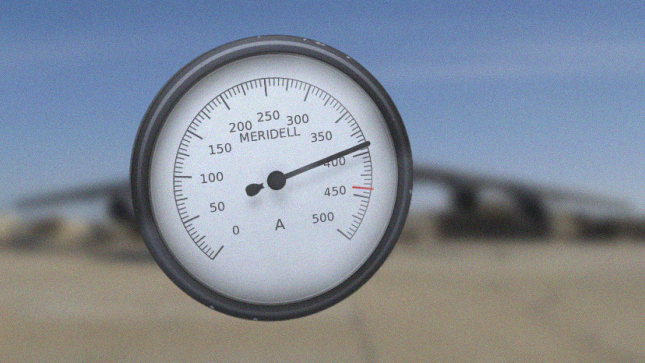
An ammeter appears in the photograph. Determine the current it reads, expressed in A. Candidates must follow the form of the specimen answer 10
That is 390
